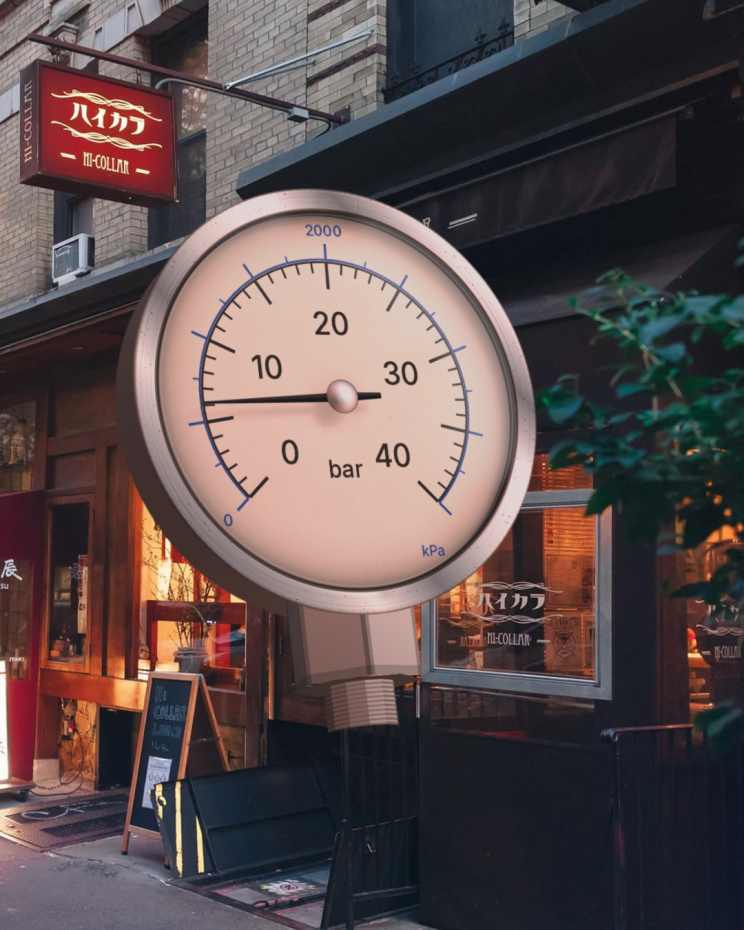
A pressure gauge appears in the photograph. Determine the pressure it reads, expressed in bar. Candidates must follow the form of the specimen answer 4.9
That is 6
